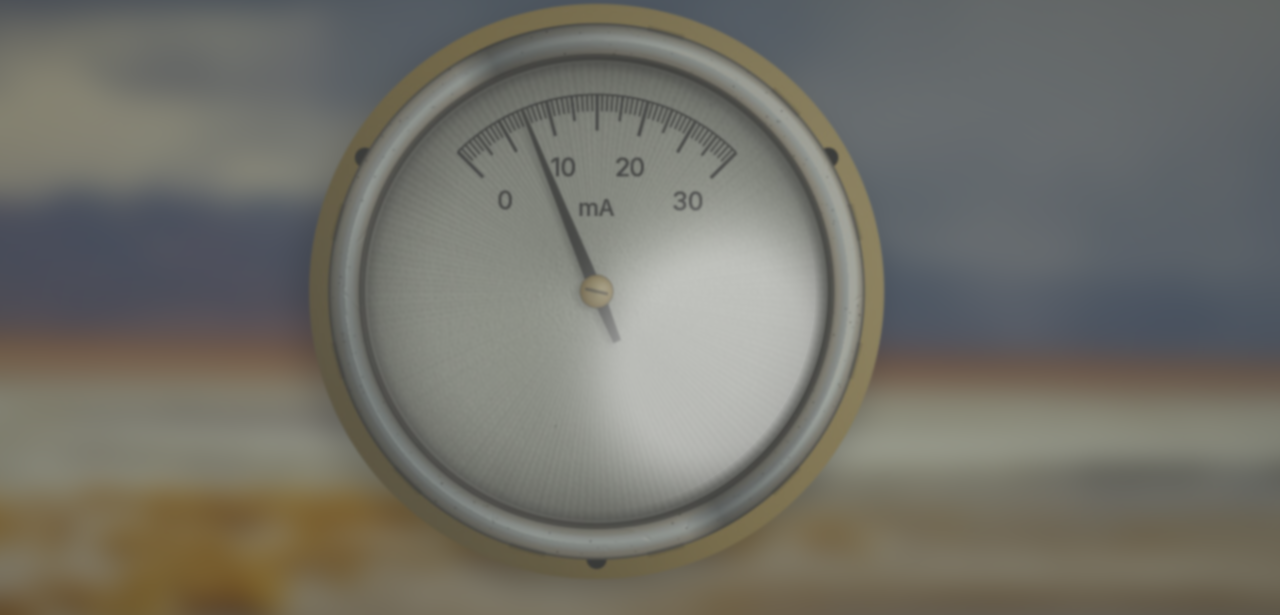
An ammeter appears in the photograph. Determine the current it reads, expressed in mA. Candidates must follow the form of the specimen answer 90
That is 7.5
